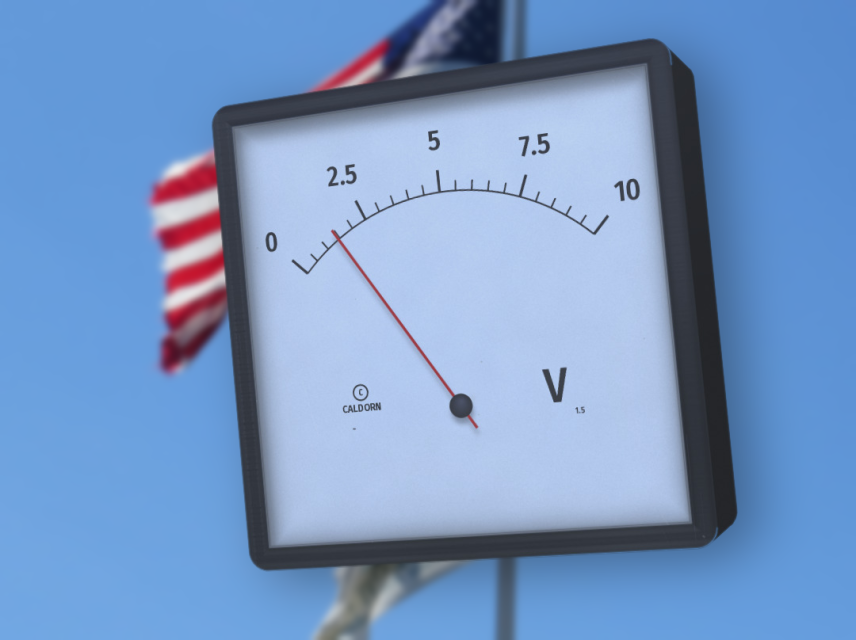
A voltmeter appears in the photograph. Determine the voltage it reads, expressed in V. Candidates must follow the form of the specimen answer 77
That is 1.5
